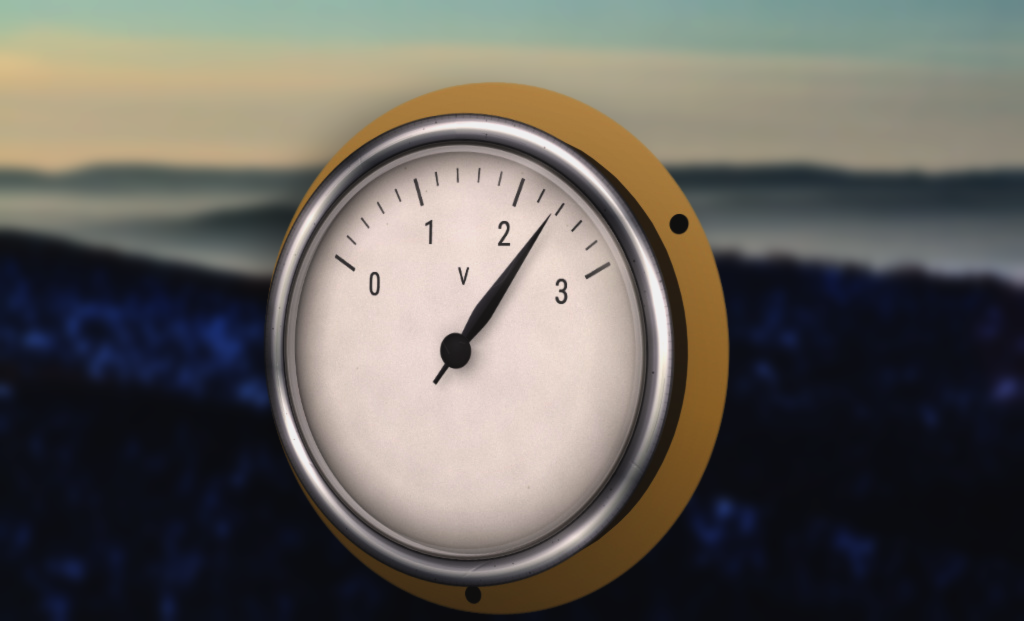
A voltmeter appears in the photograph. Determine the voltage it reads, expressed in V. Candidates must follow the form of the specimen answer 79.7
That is 2.4
